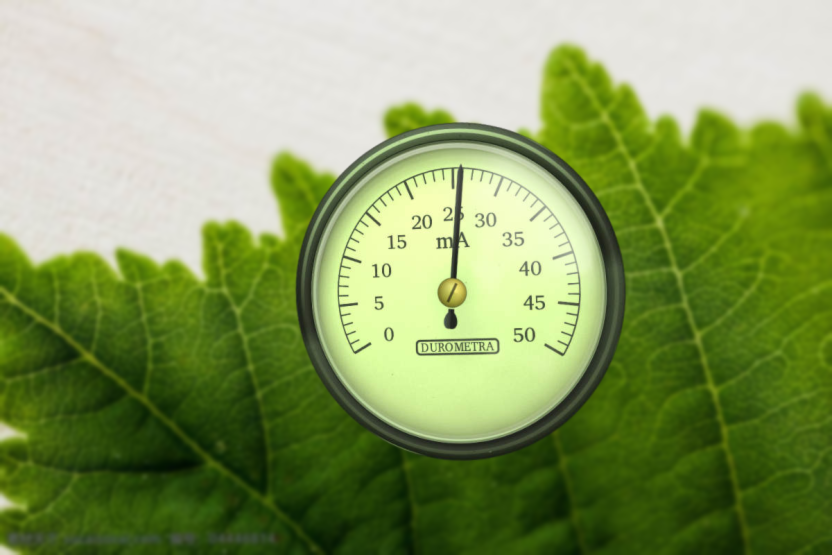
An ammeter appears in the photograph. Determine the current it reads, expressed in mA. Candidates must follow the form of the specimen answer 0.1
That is 26
